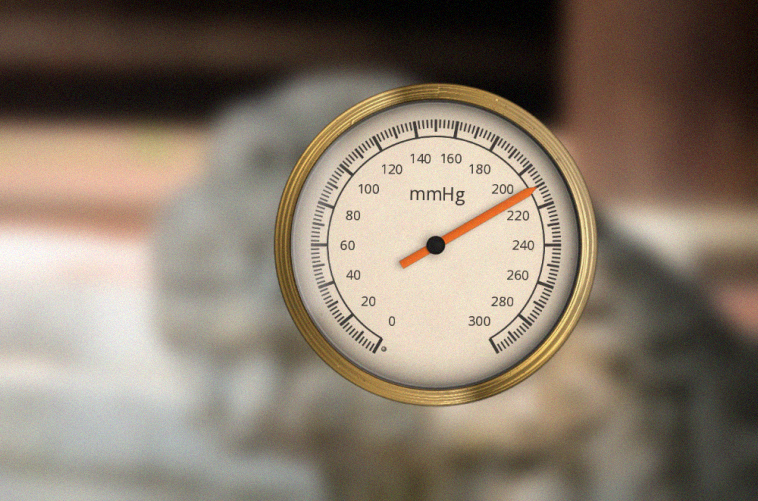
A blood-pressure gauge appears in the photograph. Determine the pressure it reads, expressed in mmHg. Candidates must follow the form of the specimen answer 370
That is 210
